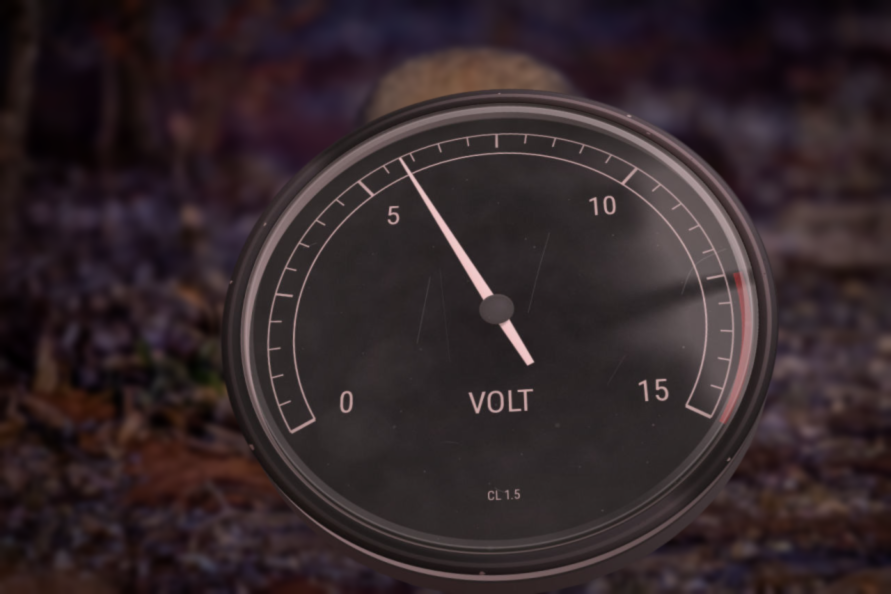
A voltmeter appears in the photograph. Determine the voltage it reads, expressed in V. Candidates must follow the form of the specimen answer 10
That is 5.75
